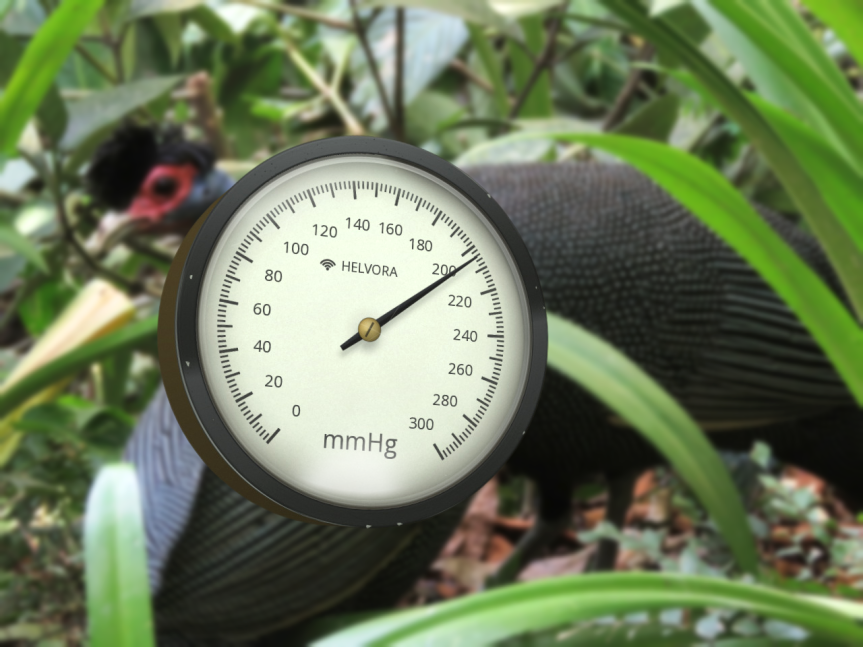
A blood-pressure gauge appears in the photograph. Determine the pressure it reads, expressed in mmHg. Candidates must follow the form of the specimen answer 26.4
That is 204
